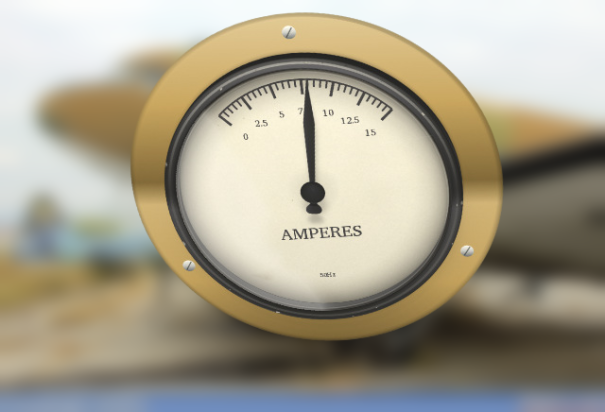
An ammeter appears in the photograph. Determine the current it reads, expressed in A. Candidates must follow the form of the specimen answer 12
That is 8
